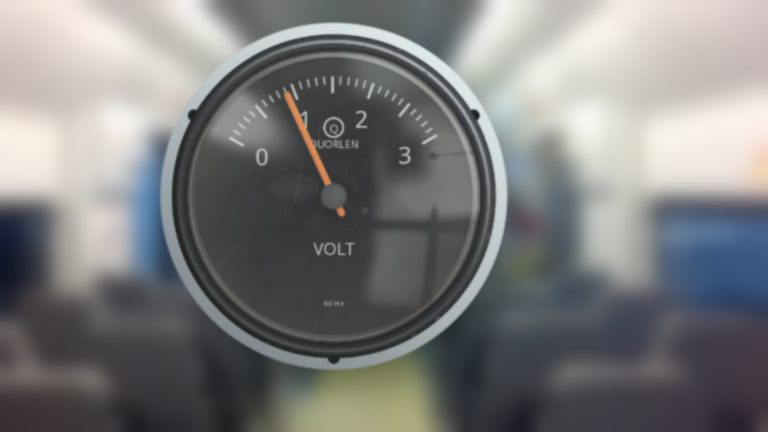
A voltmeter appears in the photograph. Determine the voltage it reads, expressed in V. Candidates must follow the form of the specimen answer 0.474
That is 0.9
